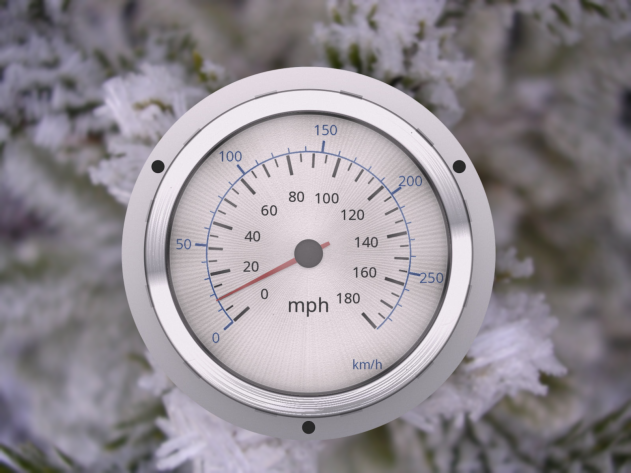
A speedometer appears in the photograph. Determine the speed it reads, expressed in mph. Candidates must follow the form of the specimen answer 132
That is 10
